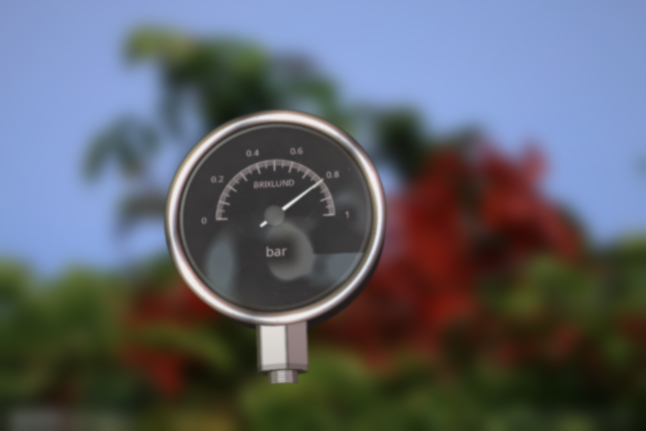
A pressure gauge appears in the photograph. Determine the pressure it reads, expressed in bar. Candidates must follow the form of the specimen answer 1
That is 0.8
